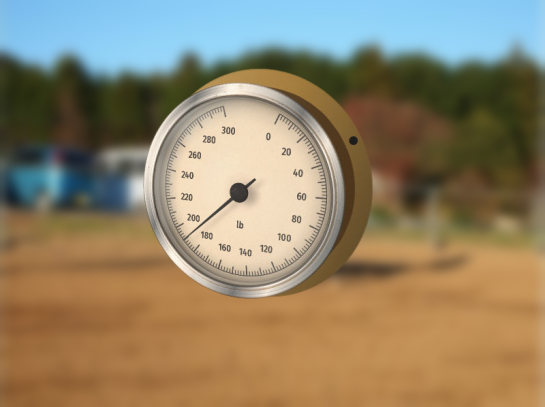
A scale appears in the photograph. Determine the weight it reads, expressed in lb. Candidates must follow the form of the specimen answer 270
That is 190
